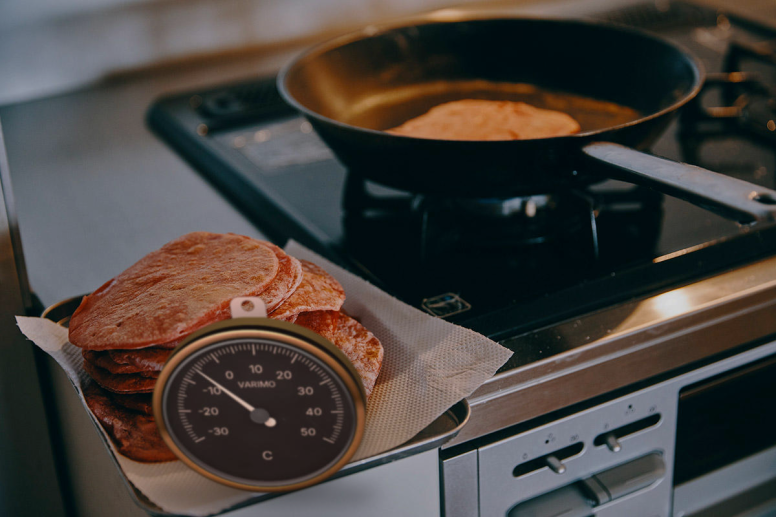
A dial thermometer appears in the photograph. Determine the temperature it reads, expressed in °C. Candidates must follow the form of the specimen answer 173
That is -5
